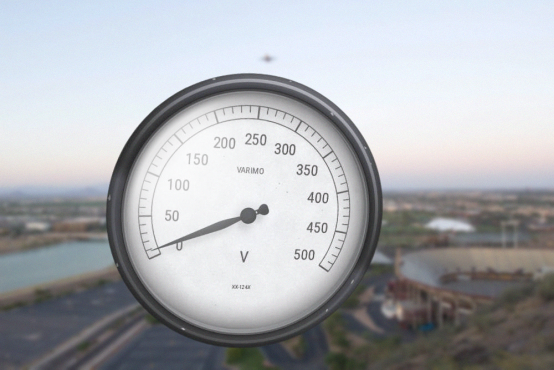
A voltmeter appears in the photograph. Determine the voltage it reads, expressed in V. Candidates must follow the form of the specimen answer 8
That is 10
